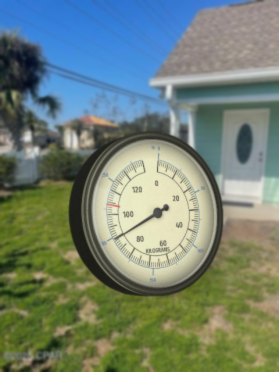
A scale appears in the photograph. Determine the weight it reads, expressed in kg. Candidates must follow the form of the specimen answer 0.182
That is 90
